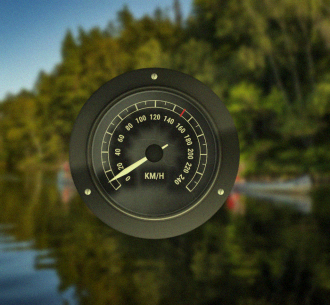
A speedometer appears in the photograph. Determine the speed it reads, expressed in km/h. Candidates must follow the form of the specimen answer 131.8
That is 10
